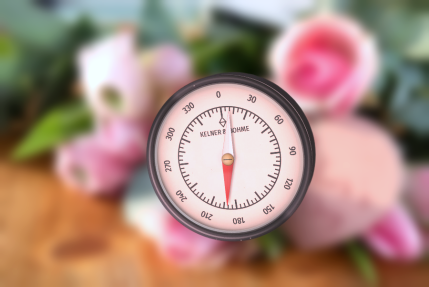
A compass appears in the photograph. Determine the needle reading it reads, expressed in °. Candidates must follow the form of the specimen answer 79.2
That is 190
